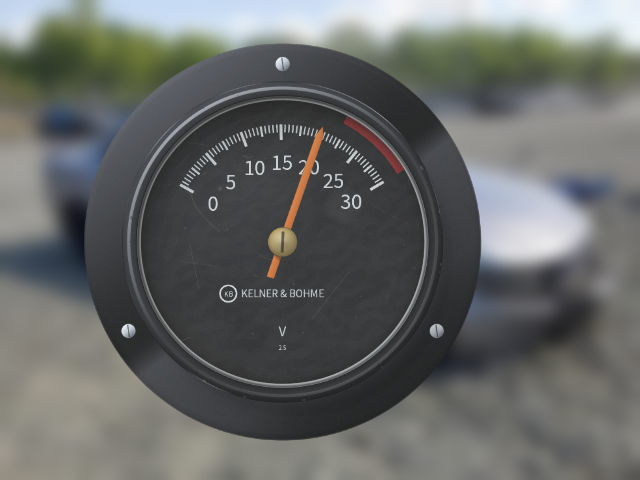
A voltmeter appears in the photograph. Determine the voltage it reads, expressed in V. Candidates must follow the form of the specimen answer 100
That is 20
